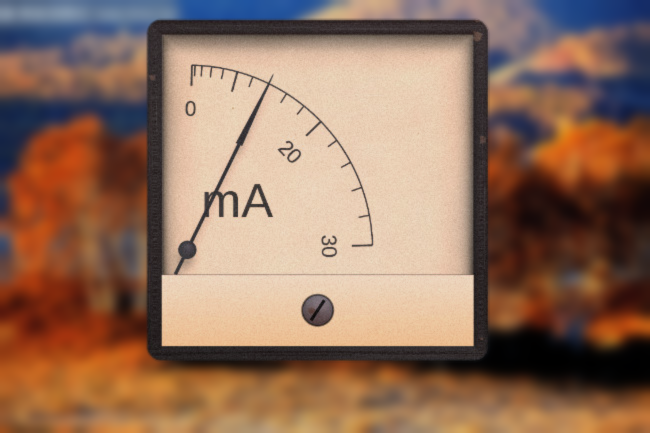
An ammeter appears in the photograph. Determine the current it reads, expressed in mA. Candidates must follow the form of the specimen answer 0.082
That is 14
